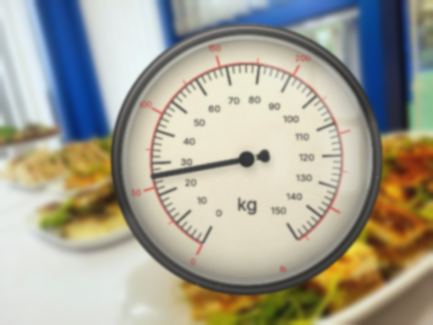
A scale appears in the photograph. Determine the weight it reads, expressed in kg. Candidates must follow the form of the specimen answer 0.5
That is 26
